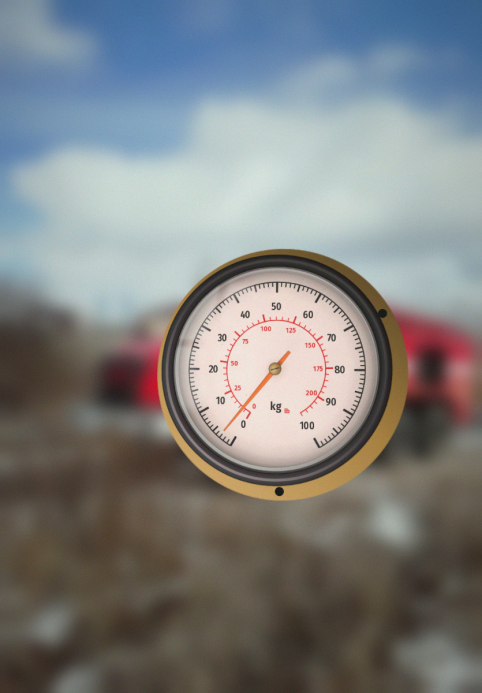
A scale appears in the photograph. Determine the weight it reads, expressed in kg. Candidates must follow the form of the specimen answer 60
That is 3
